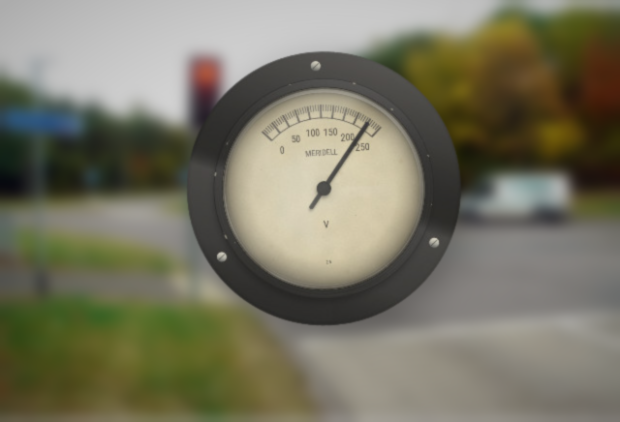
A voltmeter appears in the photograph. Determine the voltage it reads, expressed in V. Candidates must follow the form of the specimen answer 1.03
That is 225
